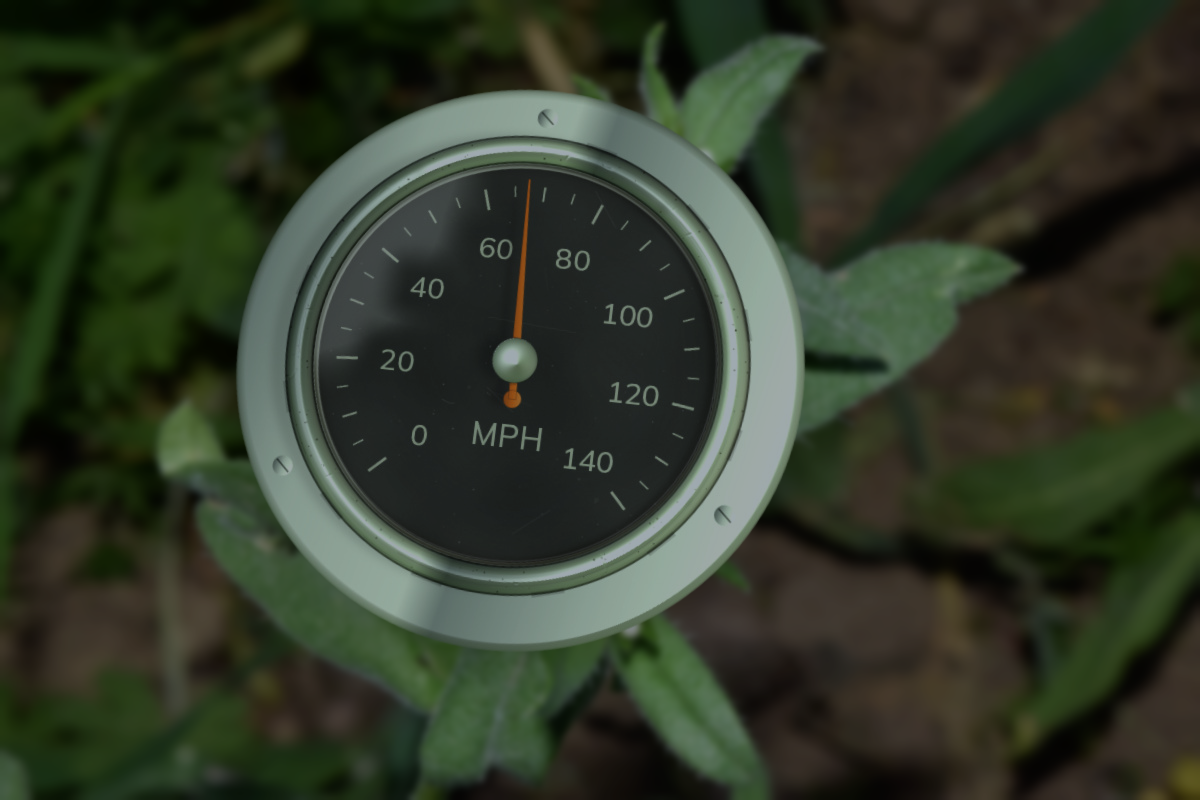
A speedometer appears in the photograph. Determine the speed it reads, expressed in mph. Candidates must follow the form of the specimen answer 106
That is 67.5
